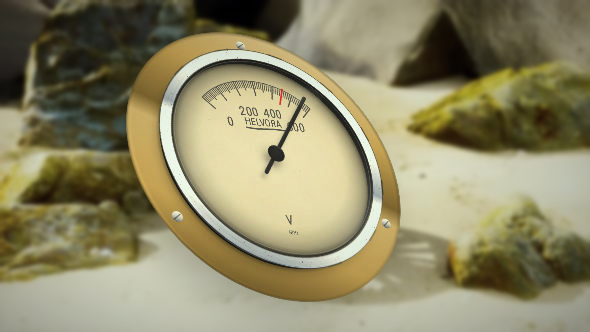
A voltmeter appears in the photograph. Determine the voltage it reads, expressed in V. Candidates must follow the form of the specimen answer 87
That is 550
